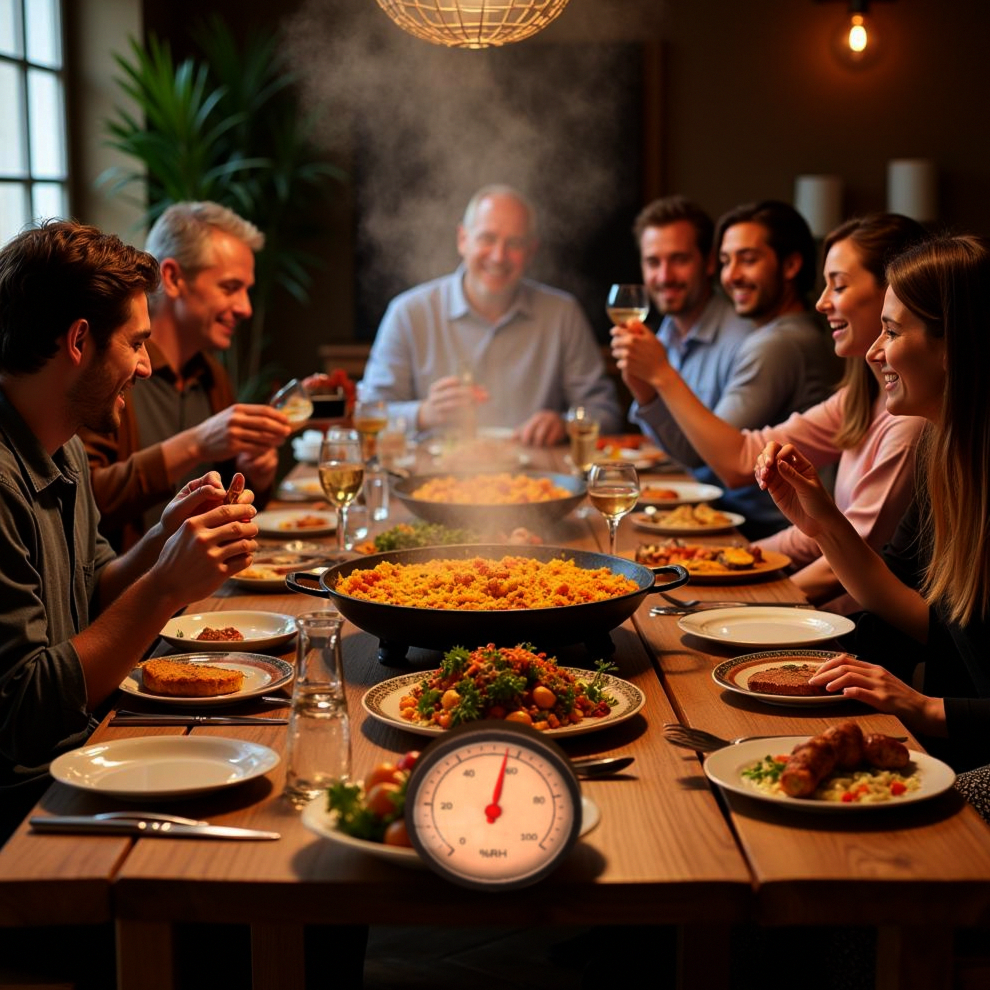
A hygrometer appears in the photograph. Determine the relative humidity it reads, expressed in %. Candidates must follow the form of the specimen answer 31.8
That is 56
